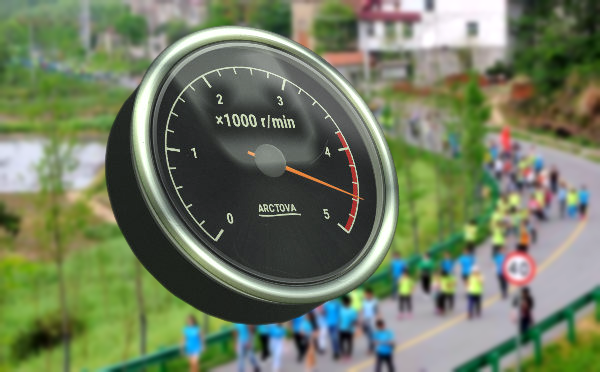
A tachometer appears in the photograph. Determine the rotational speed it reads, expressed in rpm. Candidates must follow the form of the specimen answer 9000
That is 4600
